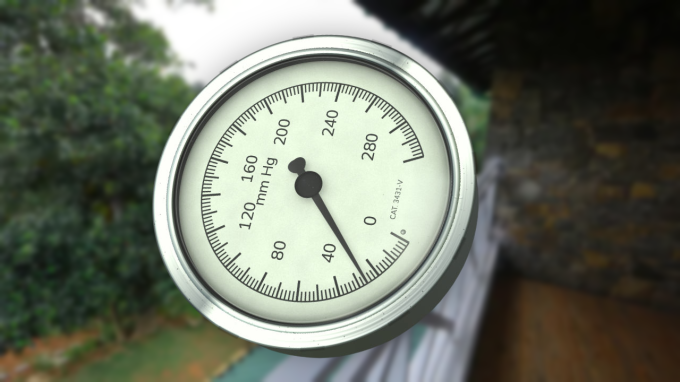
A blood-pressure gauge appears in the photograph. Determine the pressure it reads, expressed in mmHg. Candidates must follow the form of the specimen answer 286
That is 26
